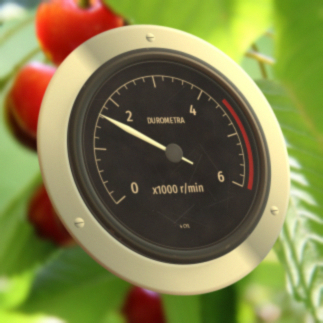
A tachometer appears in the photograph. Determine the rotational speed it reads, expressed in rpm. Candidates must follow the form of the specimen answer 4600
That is 1600
